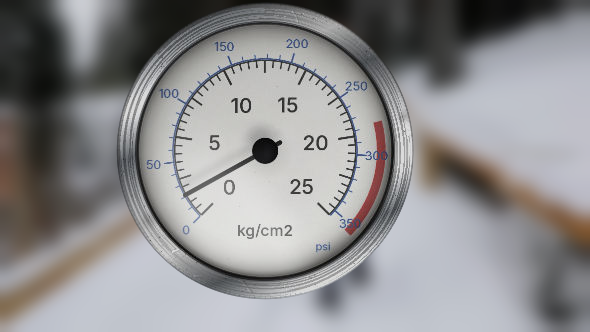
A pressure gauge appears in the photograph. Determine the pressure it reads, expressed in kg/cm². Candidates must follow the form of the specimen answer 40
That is 1.5
